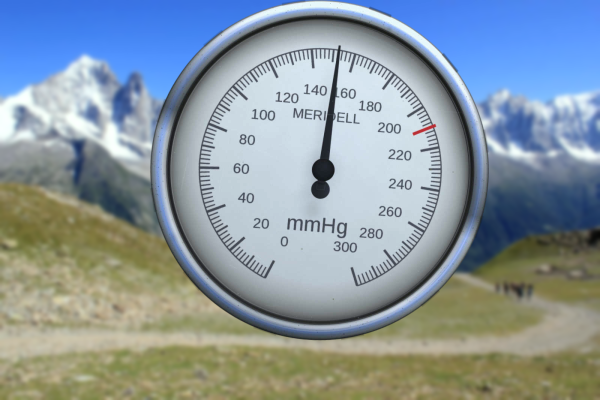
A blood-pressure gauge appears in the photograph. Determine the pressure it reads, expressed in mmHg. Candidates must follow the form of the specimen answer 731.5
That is 152
